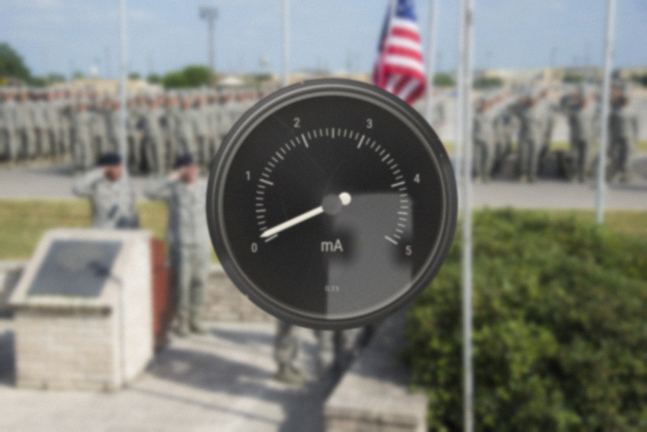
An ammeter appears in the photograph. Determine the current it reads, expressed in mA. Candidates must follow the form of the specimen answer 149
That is 0.1
